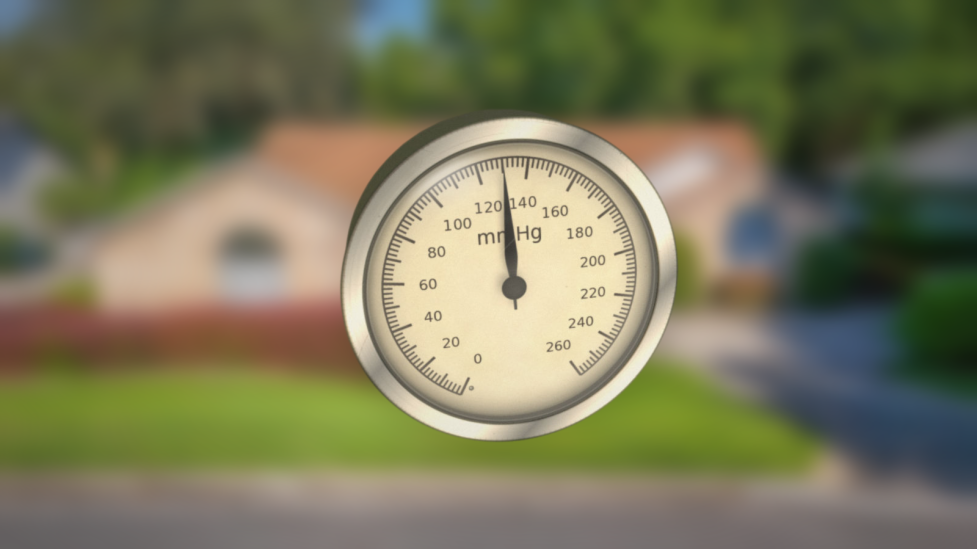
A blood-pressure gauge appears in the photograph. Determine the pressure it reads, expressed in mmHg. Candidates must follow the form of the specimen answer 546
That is 130
